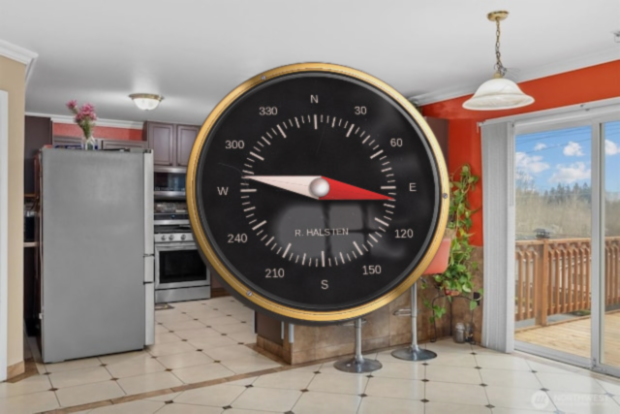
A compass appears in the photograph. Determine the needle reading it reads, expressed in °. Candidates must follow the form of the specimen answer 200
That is 100
